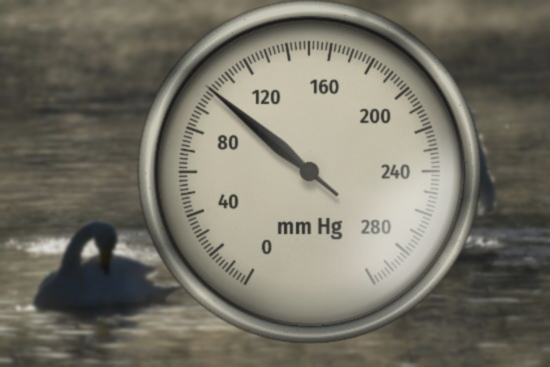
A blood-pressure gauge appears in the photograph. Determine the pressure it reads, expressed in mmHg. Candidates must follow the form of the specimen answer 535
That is 100
